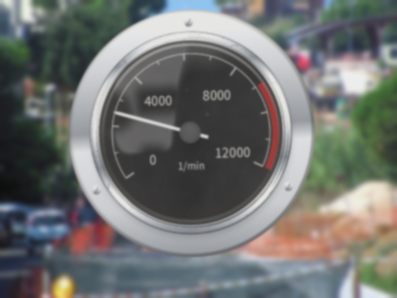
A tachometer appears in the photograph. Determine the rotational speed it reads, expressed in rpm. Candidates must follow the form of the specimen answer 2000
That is 2500
